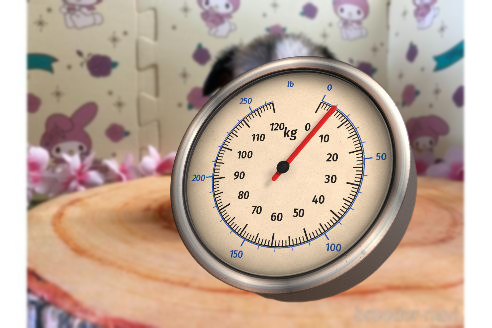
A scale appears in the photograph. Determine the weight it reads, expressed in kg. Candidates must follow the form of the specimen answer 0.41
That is 5
